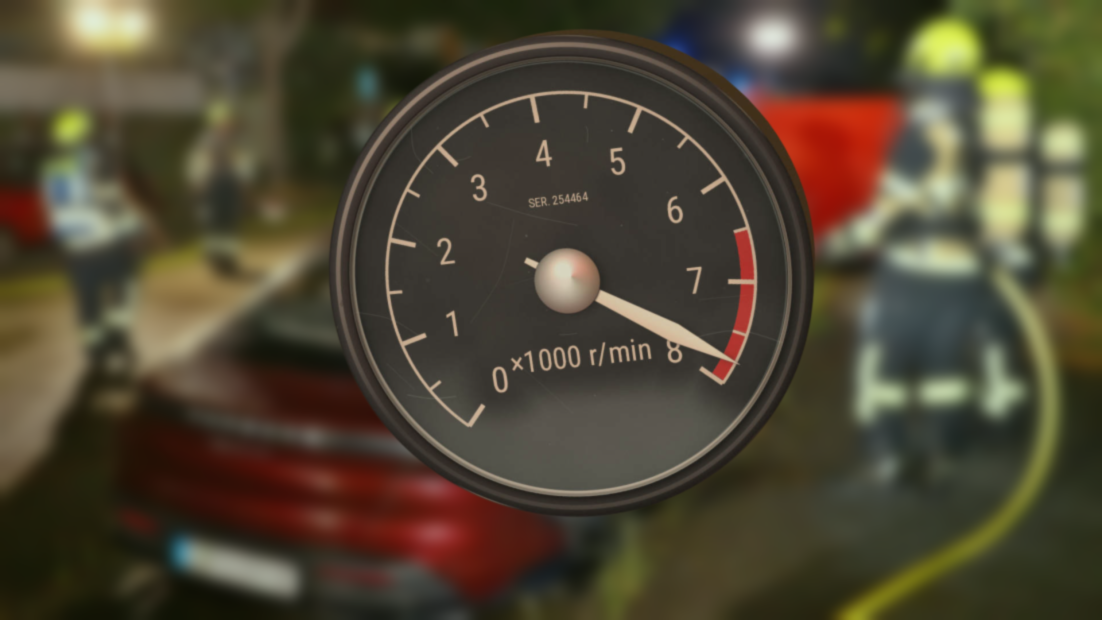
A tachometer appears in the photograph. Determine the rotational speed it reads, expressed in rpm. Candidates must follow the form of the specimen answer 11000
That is 7750
